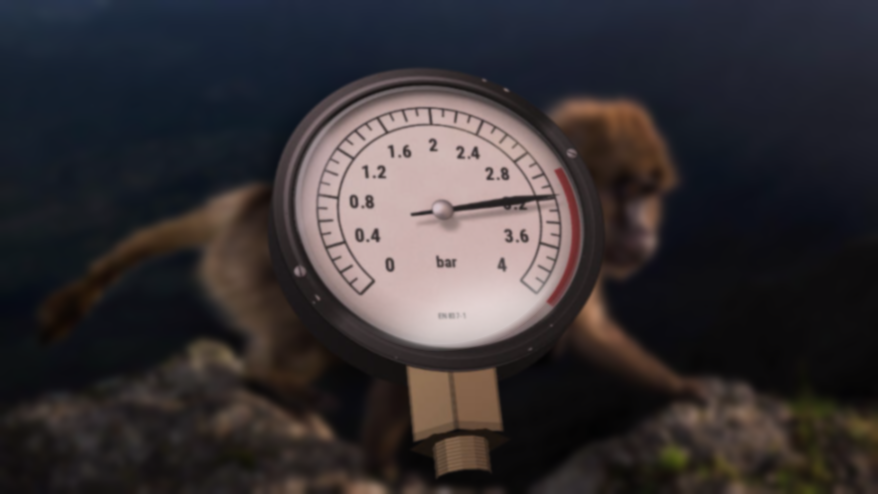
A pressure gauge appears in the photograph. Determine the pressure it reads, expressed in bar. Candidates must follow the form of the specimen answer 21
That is 3.2
